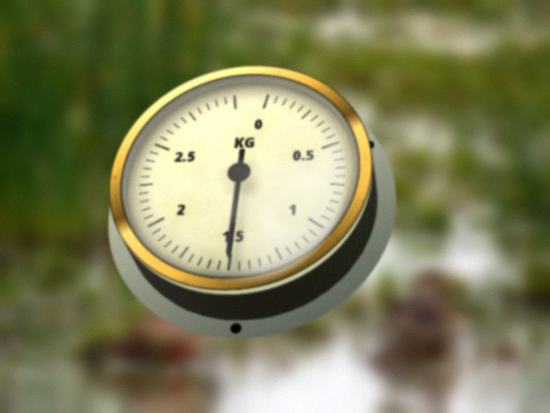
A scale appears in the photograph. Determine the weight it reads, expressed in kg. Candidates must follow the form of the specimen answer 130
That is 1.5
